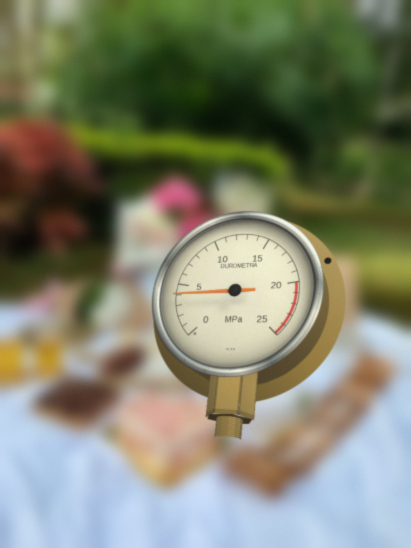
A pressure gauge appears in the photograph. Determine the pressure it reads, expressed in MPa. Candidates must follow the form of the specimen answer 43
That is 4
